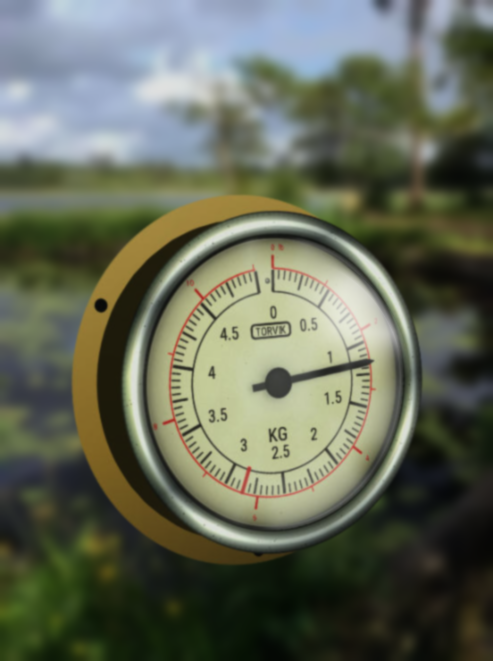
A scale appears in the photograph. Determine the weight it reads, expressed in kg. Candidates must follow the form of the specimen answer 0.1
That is 1.15
